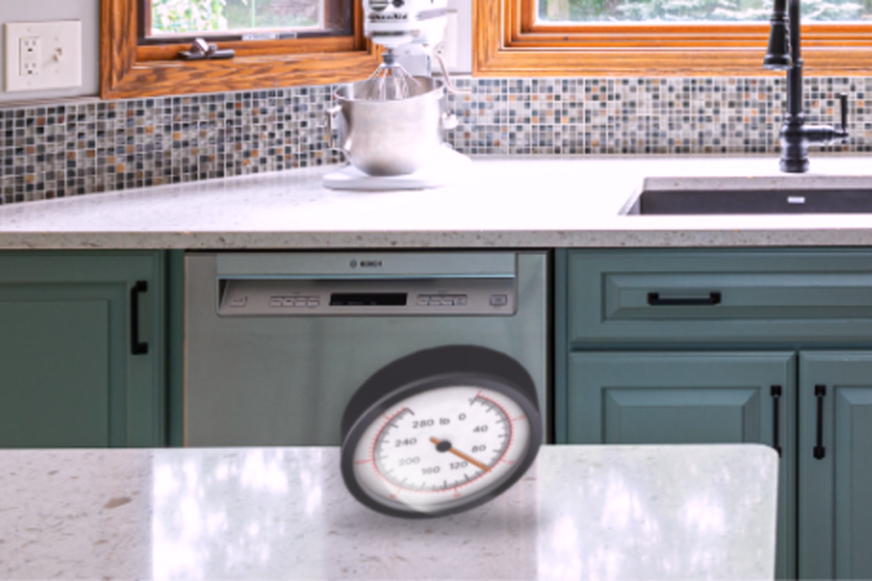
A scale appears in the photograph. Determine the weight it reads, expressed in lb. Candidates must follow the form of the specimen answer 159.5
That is 100
